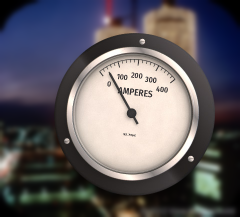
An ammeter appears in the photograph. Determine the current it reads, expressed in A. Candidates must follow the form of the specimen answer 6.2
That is 40
